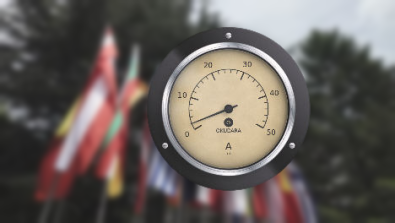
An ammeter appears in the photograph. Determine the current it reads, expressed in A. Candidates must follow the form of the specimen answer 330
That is 2
